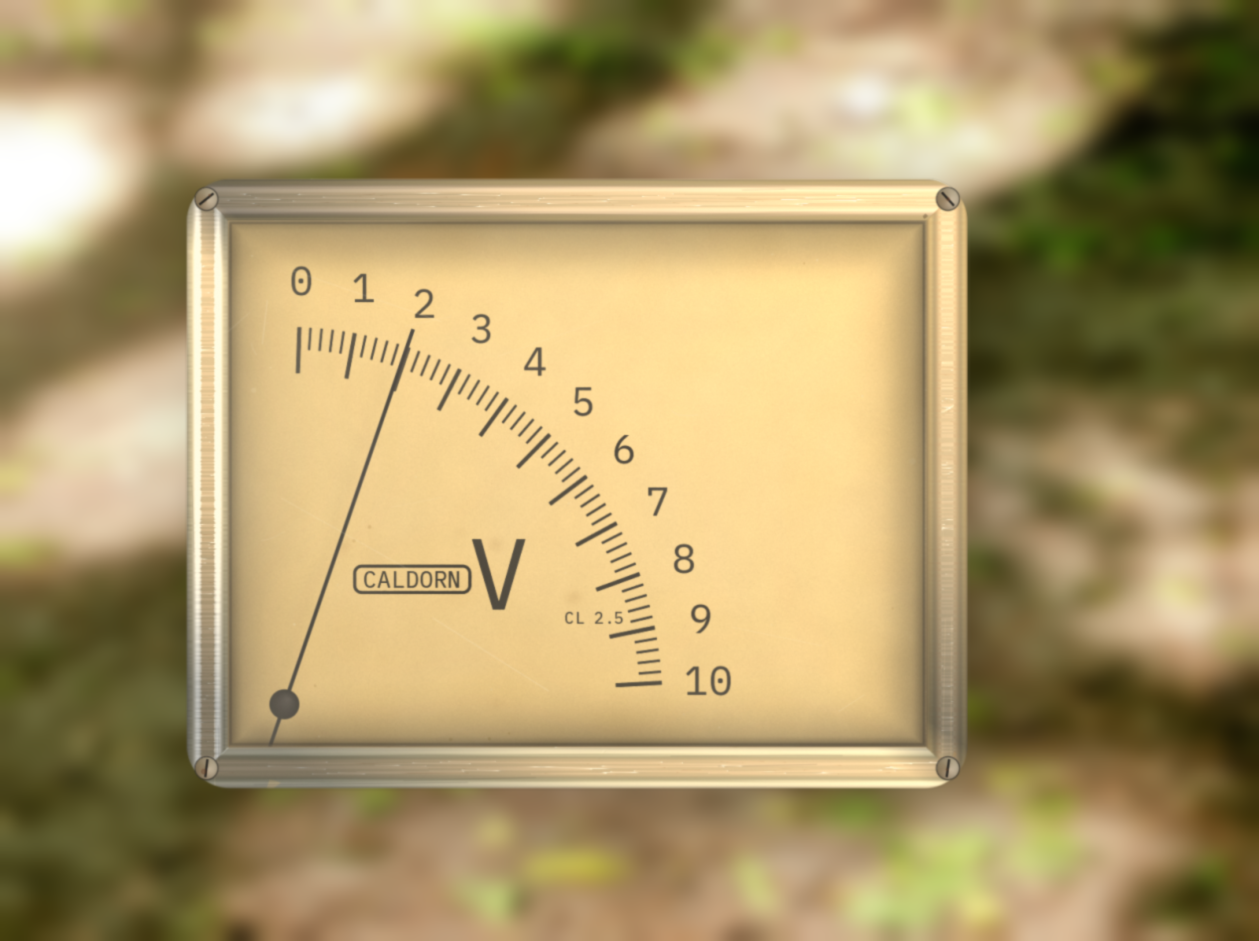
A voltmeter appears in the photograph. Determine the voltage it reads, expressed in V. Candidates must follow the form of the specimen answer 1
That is 2
